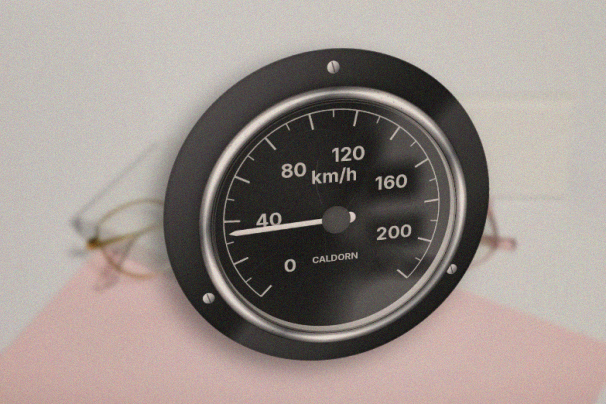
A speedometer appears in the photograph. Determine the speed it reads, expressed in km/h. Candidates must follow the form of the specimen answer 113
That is 35
